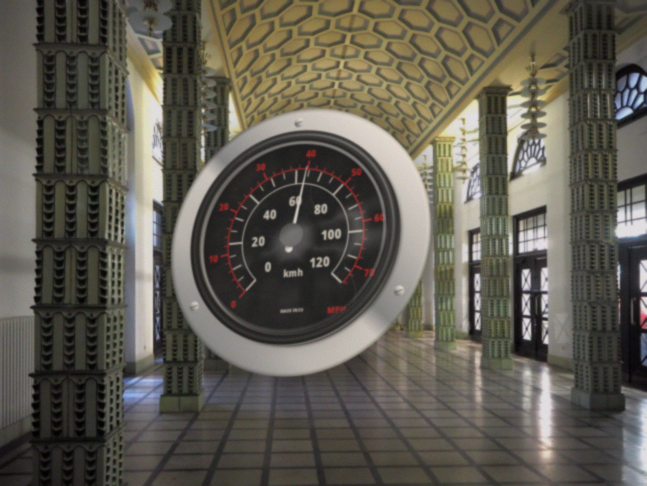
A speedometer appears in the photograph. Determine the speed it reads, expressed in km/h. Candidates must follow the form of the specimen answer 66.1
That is 65
